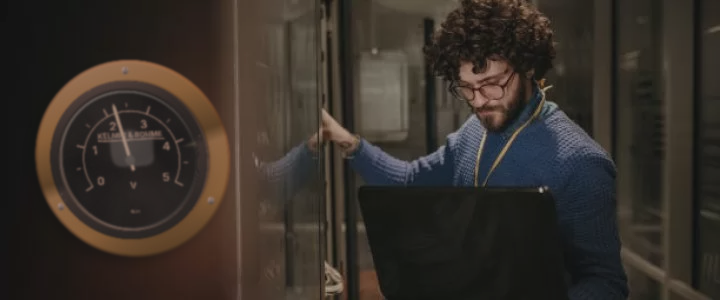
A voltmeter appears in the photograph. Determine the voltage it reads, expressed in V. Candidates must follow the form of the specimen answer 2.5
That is 2.25
